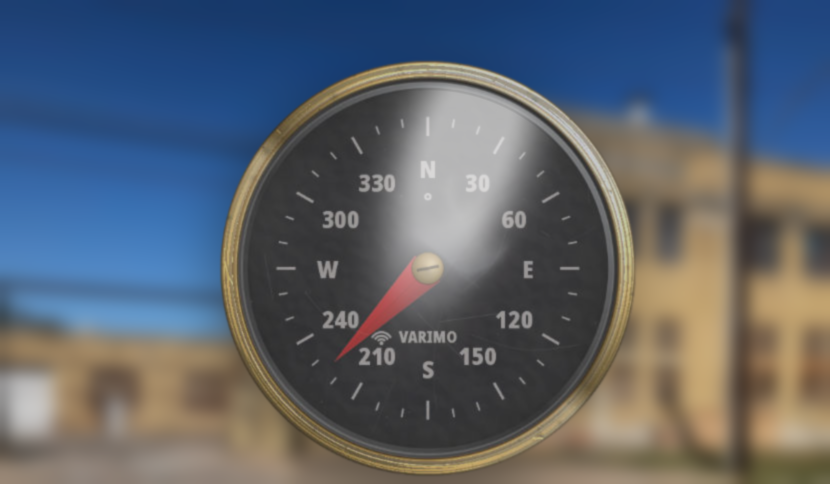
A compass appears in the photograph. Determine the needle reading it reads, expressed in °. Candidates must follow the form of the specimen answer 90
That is 225
